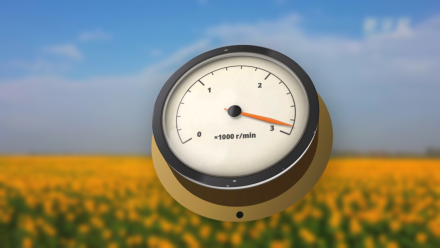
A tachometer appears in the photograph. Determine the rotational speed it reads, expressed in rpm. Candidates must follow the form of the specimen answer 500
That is 2900
